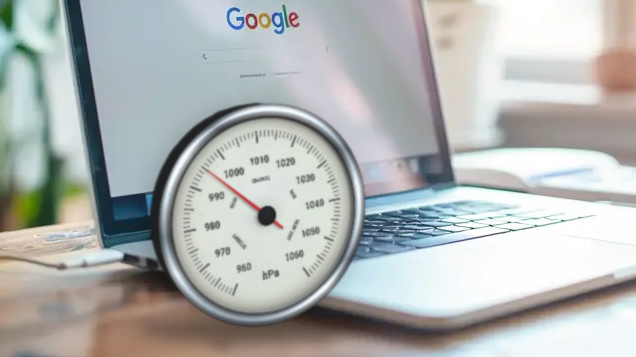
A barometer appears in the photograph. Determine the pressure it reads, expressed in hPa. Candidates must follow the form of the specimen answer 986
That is 995
